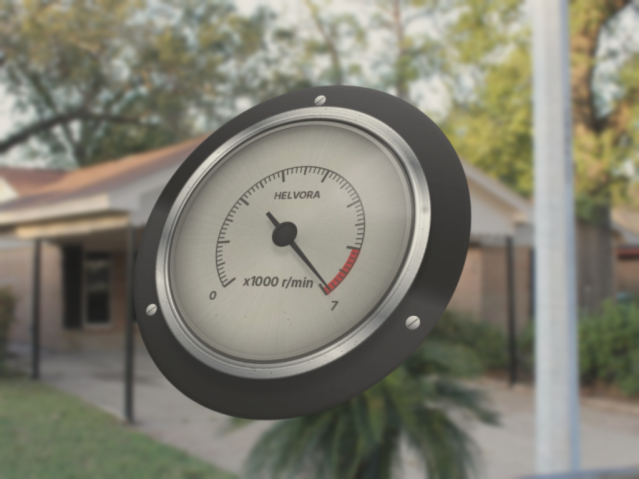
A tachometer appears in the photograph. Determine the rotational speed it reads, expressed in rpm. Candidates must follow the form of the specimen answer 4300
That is 6900
